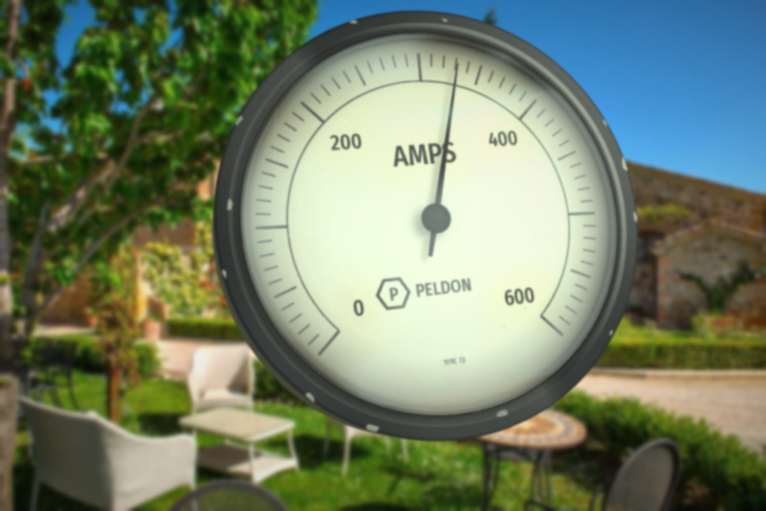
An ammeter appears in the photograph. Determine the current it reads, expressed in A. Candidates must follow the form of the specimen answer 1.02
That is 330
